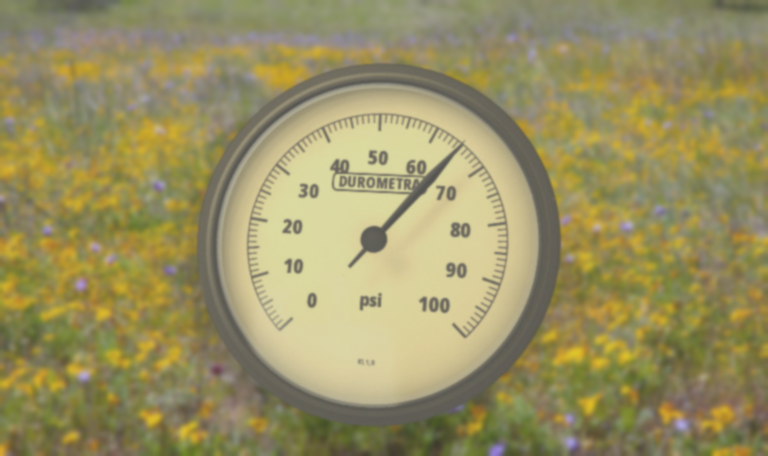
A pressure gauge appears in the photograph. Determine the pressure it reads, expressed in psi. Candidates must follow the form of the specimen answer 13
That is 65
